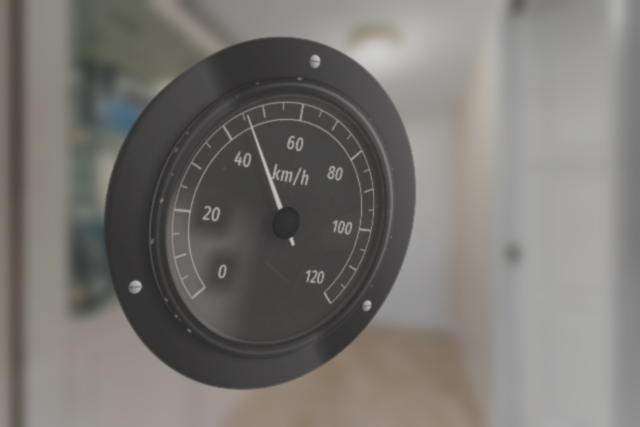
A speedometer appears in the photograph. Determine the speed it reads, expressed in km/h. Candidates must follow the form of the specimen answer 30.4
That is 45
